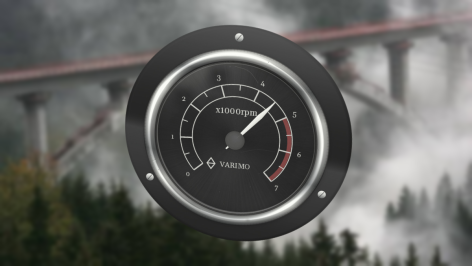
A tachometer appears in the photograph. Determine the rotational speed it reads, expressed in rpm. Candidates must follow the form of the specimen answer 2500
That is 4500
